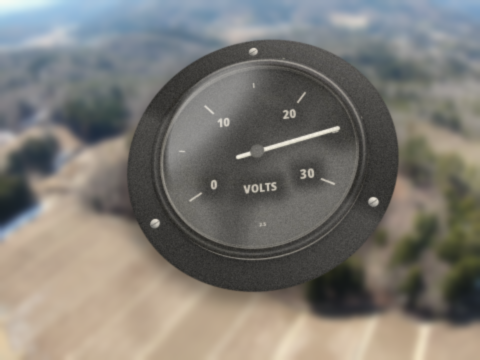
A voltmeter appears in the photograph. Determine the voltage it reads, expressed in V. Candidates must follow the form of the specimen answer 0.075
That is 25
